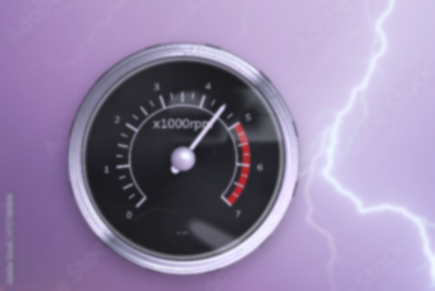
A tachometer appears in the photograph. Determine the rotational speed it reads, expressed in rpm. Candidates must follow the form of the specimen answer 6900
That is 4500
